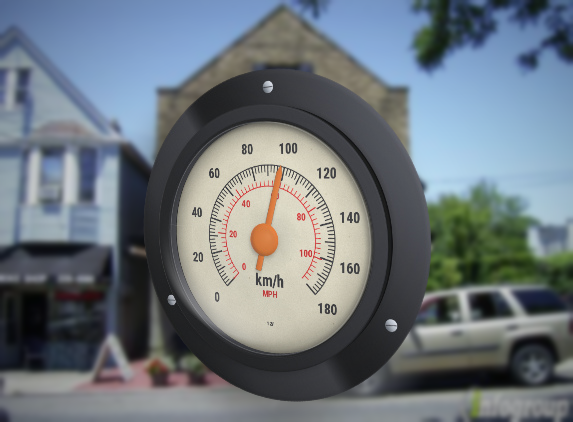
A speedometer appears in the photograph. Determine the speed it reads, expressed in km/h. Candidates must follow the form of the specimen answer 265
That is 100
